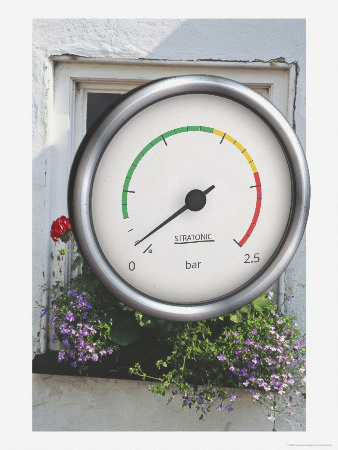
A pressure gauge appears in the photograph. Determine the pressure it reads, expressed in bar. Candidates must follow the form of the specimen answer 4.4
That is 0.1
